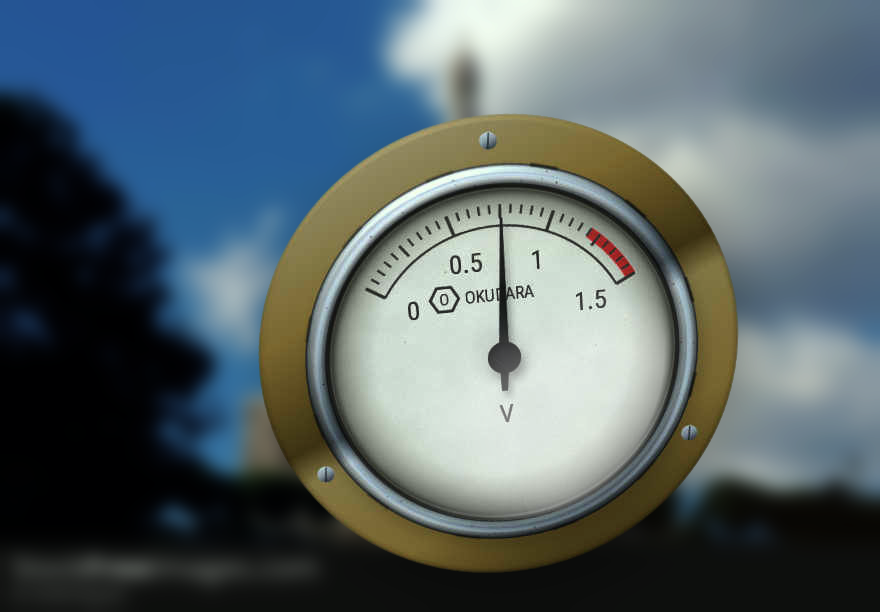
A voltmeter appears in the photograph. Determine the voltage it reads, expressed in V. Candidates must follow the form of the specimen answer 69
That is 0.75
